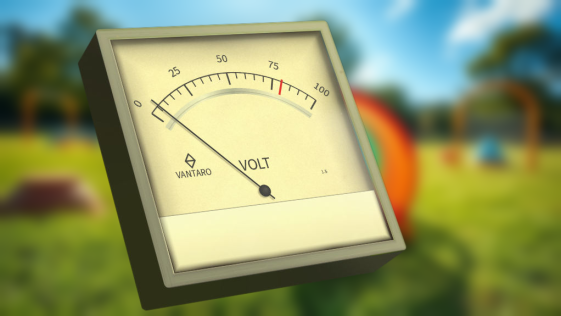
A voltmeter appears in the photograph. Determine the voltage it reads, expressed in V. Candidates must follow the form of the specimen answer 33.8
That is 5
